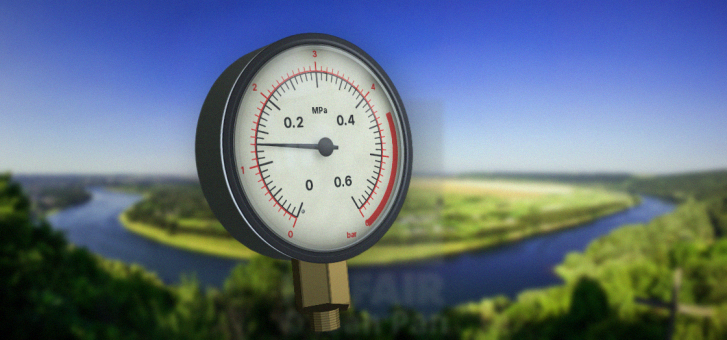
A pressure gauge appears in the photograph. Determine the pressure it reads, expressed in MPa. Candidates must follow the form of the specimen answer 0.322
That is 0.13
